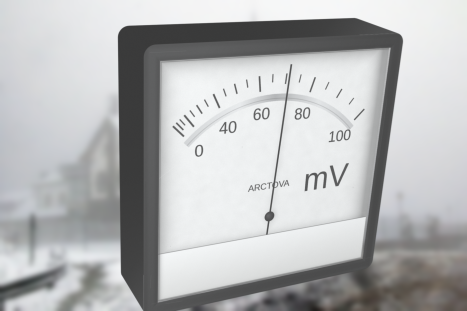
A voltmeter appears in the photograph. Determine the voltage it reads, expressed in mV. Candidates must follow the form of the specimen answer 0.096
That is 70
